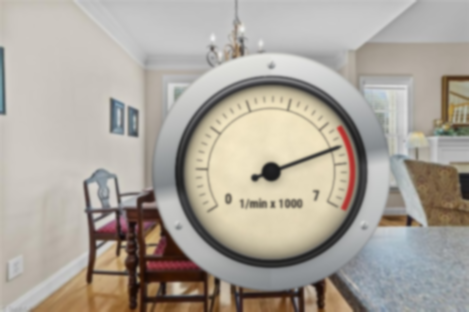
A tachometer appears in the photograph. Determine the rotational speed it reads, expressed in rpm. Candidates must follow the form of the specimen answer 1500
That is 5600
